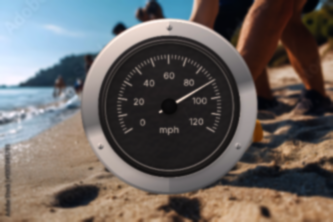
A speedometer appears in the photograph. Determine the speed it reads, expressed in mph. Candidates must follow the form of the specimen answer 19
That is 90
